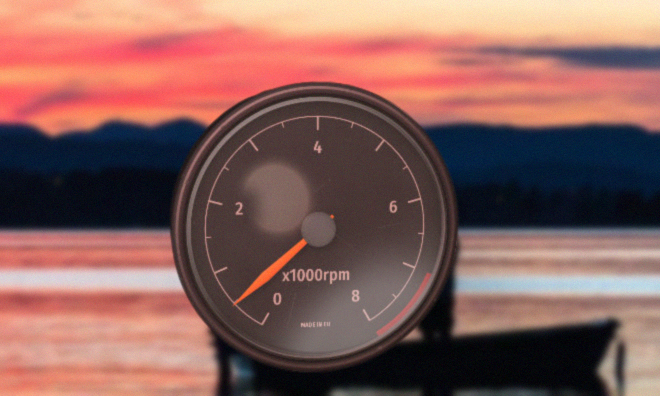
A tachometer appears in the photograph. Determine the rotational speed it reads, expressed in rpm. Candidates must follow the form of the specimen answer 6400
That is 500
